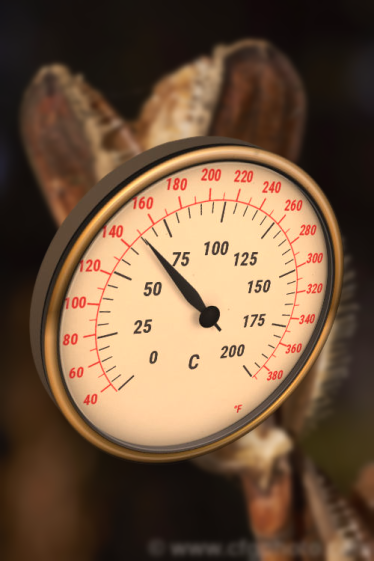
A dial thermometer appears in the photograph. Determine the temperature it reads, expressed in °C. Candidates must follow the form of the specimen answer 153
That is 65
